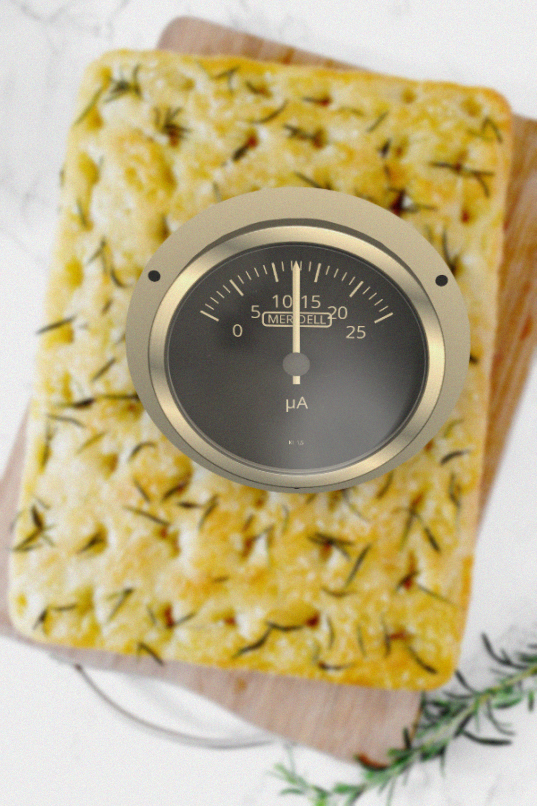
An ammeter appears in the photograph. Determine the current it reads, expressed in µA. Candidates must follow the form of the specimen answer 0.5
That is 12.5
